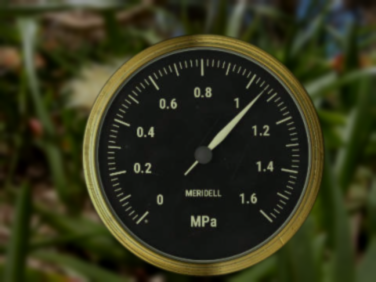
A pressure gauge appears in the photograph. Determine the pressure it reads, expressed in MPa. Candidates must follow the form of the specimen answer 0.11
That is 1.06
